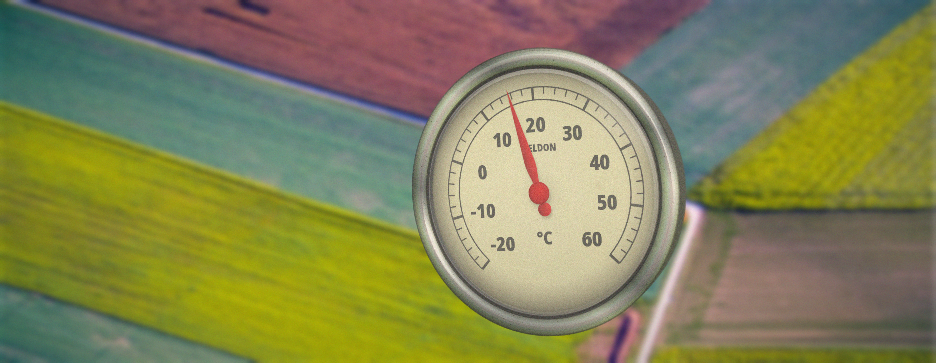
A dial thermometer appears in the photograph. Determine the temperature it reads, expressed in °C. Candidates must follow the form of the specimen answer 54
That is 16
